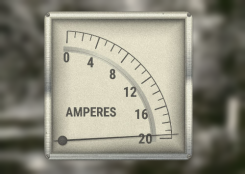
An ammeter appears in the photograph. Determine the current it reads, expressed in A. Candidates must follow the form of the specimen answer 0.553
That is 19.5
